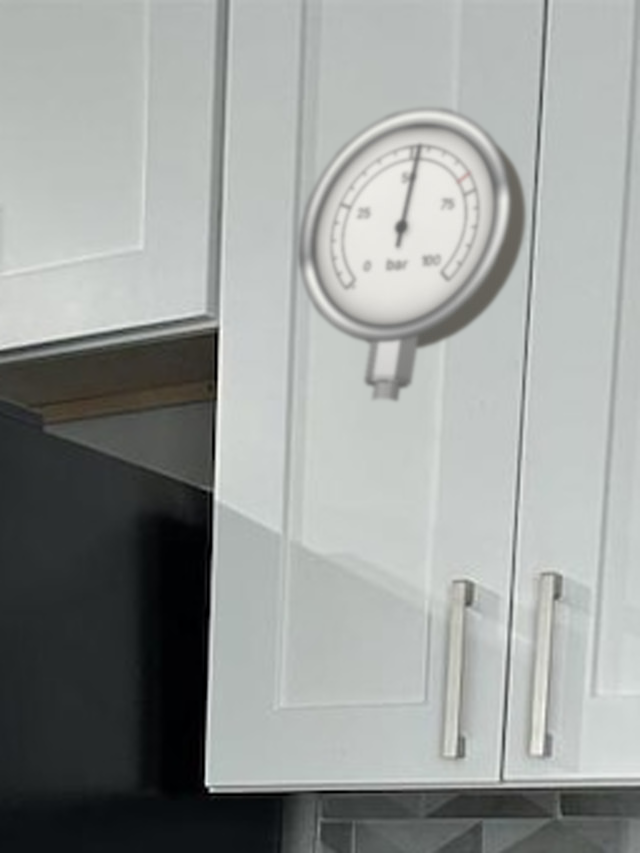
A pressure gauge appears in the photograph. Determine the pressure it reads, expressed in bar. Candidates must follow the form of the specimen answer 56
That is 52.5
